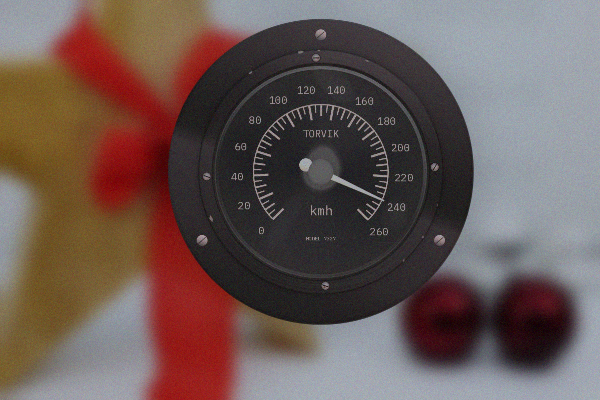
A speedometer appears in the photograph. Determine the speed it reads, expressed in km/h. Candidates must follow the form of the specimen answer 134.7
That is 240
